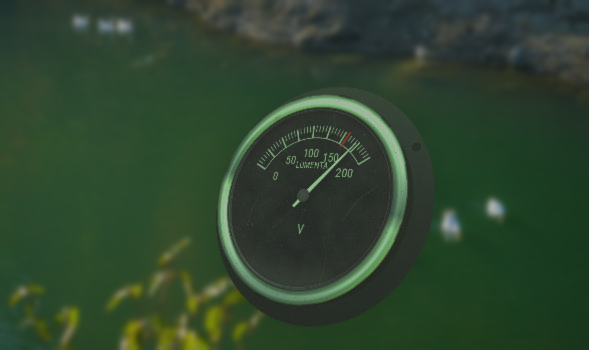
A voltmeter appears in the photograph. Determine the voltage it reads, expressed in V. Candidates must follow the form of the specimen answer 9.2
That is 175
